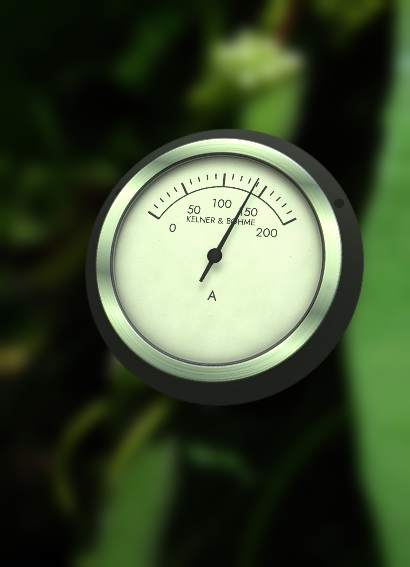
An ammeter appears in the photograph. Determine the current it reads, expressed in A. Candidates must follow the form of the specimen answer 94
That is 140
